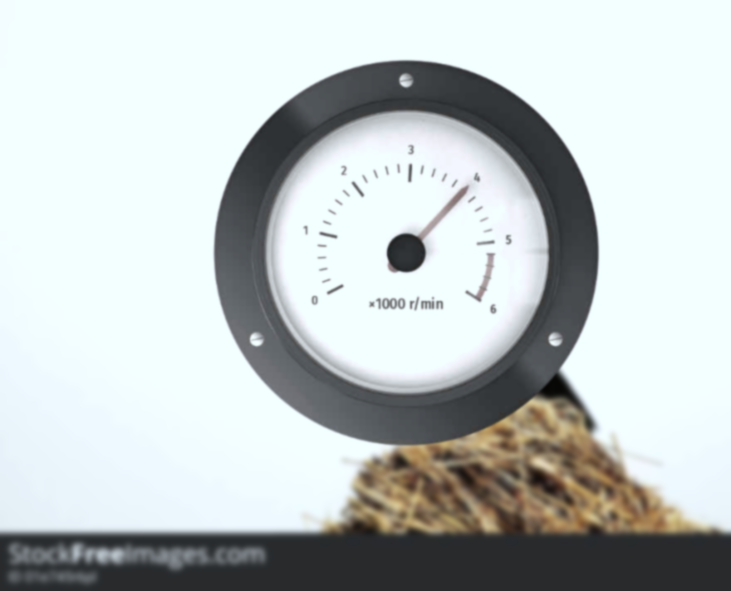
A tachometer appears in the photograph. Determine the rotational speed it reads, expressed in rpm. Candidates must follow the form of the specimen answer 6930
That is 4000
